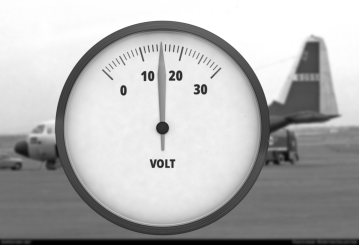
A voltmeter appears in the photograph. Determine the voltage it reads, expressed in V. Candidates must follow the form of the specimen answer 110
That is 15
